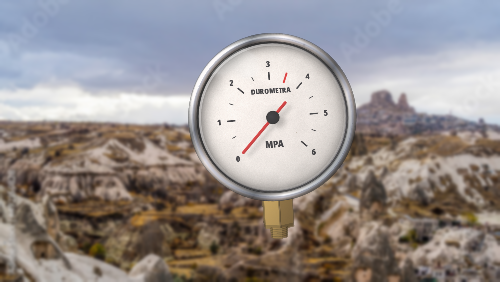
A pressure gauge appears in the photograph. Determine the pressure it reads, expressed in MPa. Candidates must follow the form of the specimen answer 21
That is 0
